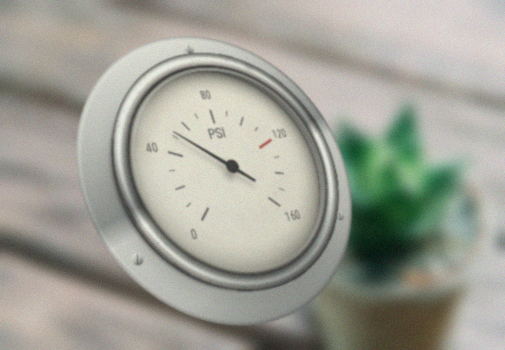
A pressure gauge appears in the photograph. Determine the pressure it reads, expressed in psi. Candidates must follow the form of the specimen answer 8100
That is 50
